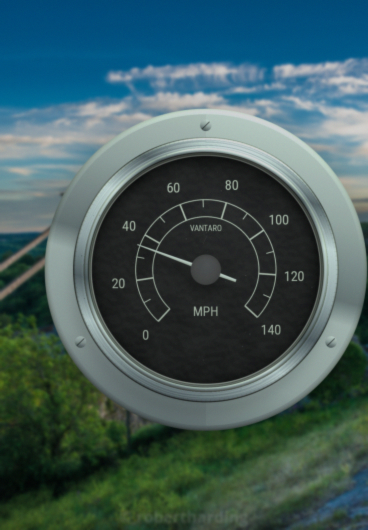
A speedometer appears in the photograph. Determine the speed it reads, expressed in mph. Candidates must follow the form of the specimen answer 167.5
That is 35
